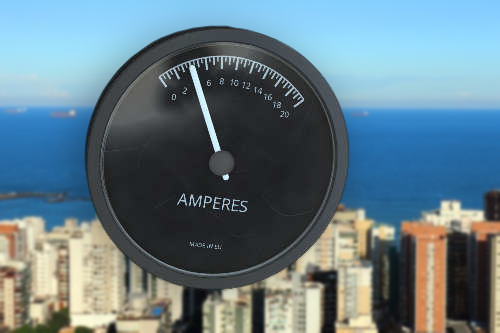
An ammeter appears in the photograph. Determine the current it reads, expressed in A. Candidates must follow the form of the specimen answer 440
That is 4
